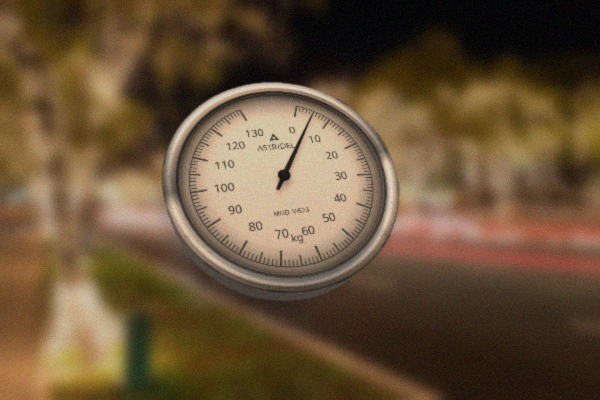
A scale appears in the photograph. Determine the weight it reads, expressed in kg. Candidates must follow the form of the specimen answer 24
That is 5
